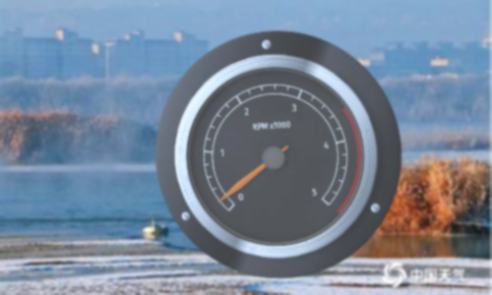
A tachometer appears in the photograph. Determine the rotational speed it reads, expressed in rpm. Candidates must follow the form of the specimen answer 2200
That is 200
